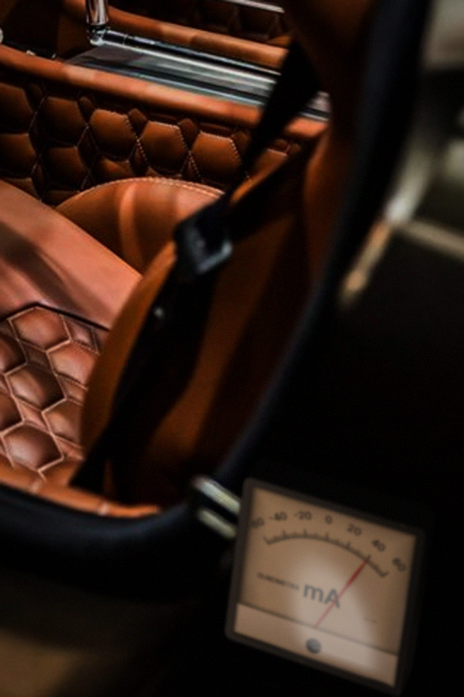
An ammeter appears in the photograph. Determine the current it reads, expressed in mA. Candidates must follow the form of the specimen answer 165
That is 40
